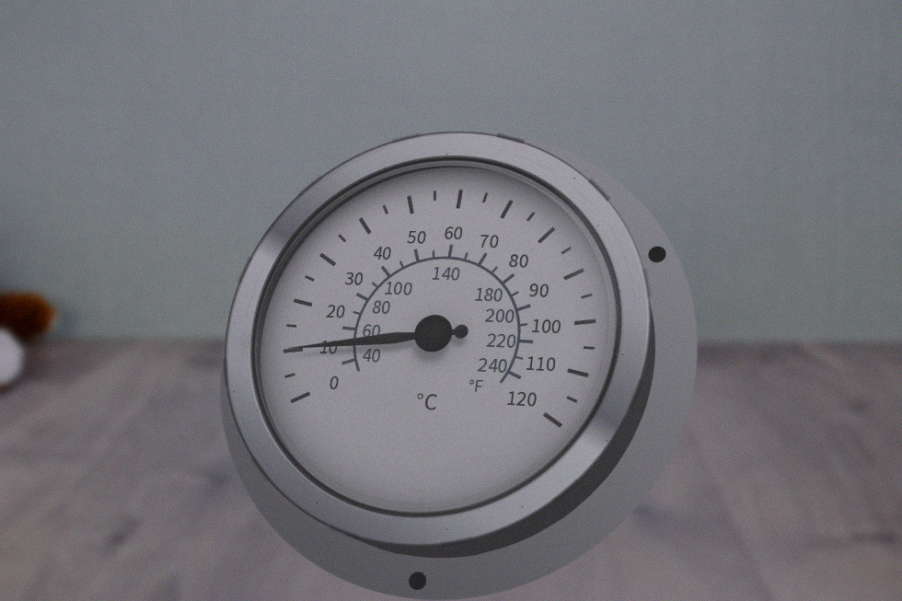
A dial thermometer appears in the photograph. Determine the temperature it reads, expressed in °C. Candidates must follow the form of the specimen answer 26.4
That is 10
